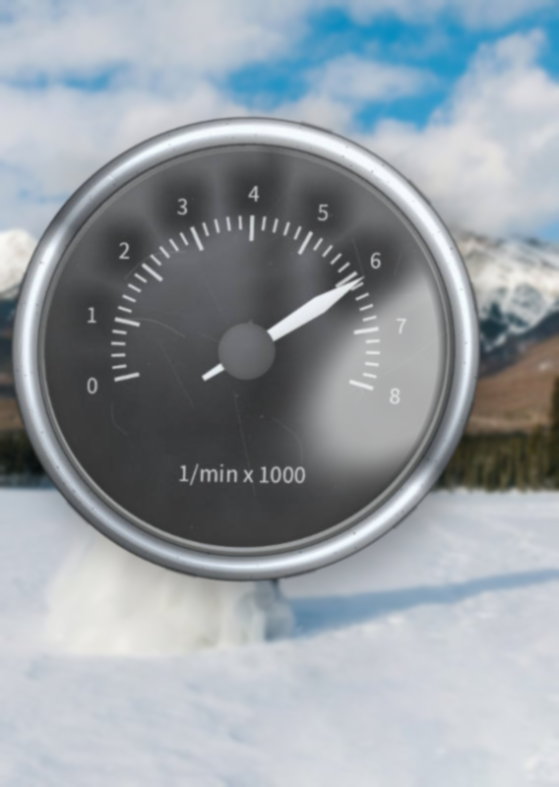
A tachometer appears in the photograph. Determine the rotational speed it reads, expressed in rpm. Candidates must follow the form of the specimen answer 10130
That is 6100
